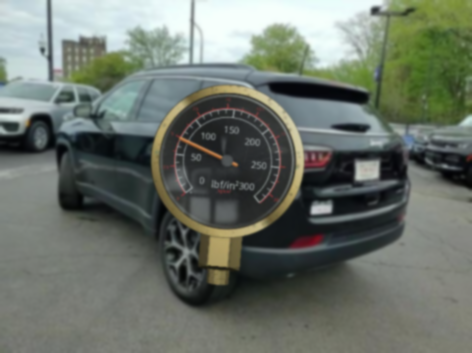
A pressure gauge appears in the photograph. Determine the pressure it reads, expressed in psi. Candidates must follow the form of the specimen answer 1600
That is 70
